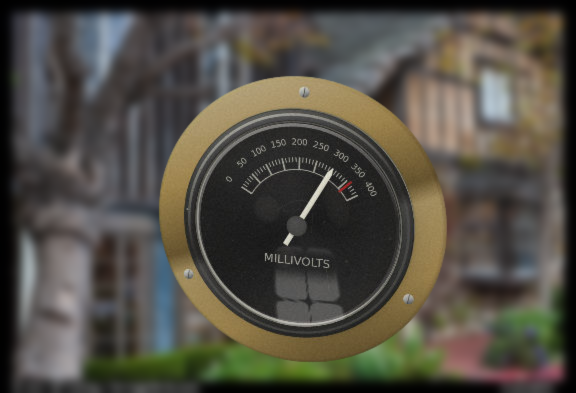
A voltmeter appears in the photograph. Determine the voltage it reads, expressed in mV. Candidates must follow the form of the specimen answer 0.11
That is 300
